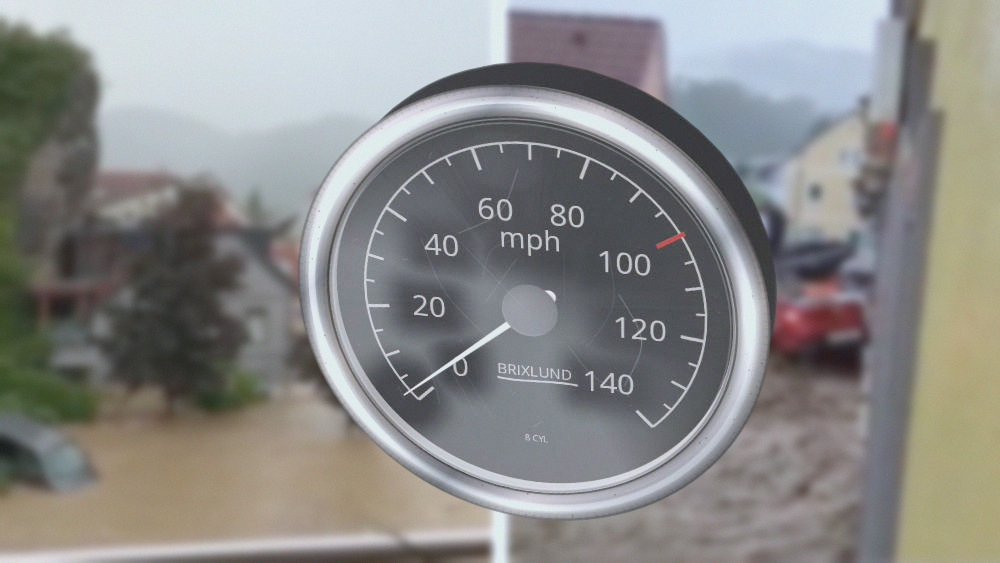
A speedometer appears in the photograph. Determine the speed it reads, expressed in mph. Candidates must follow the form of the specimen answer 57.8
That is 2.5
